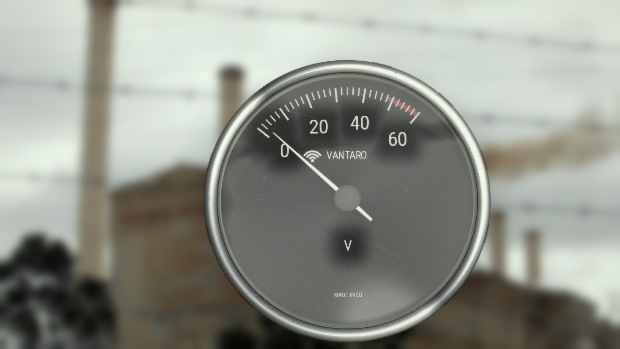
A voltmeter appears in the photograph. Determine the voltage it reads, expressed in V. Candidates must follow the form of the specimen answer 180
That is 2
